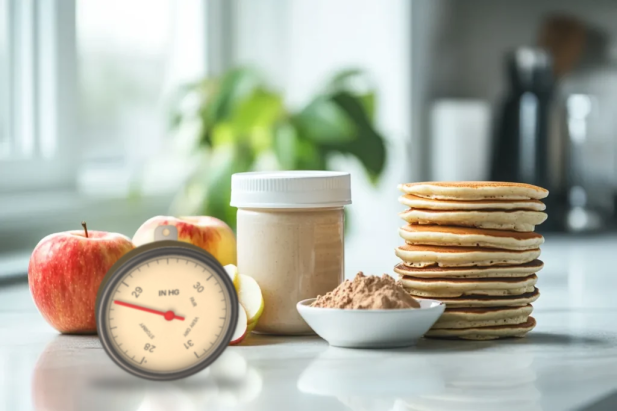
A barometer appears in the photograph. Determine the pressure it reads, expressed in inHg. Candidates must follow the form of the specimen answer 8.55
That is 28.8
